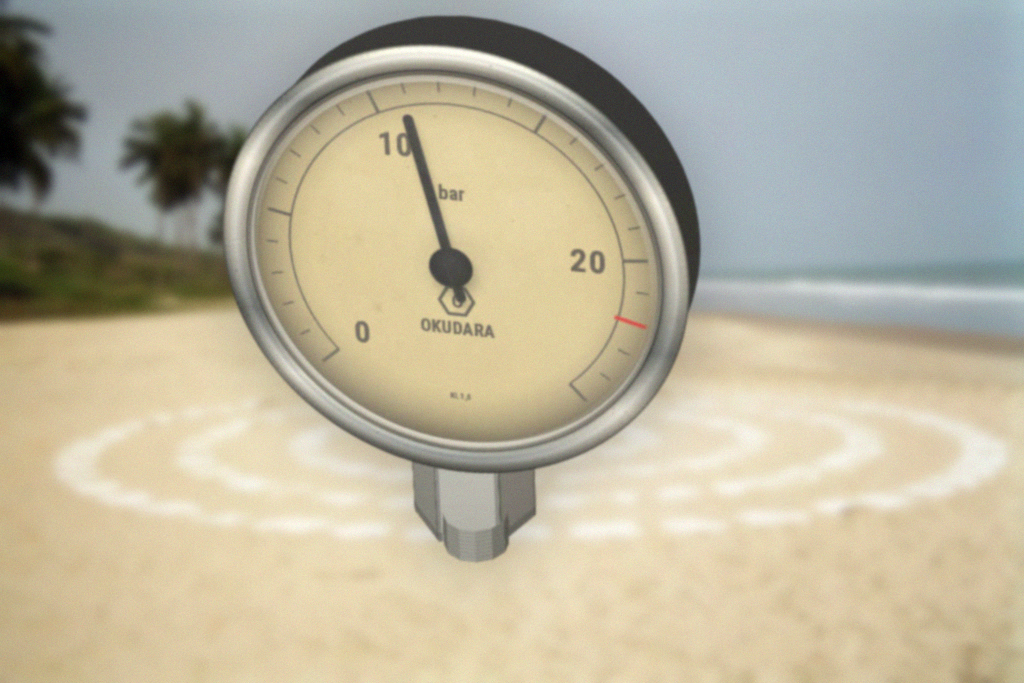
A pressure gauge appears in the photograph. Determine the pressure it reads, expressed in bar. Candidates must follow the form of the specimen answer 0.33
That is 11
